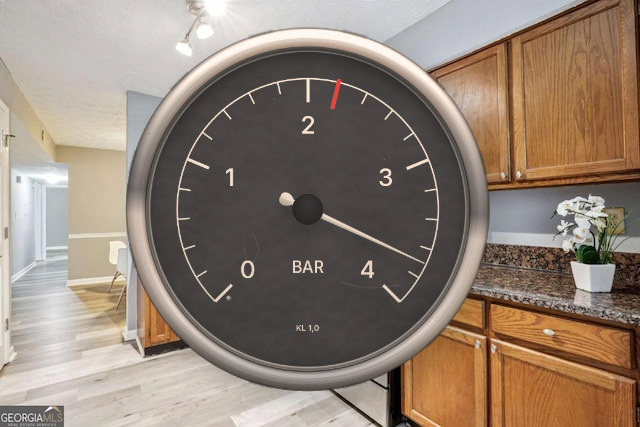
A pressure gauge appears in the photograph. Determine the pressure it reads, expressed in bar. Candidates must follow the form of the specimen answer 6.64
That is 3.7
